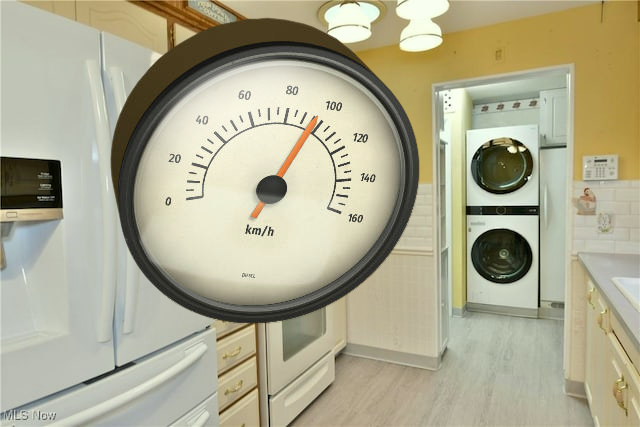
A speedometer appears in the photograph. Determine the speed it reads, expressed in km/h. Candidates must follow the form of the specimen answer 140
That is 95
